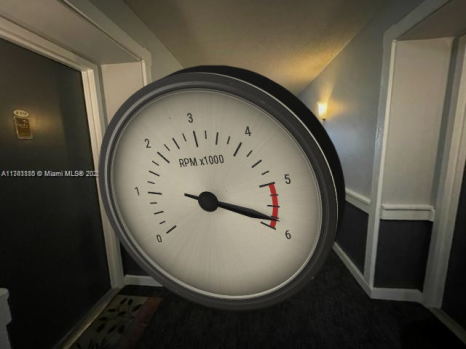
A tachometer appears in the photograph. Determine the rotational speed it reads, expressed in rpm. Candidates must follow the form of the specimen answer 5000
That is 5750
